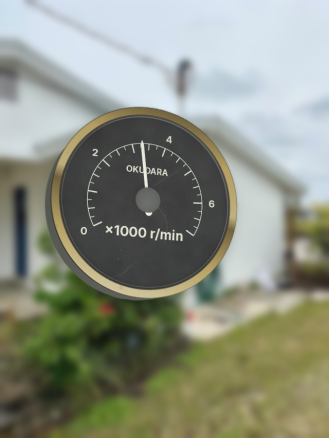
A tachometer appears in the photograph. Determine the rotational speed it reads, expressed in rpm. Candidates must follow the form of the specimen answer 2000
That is 3250
